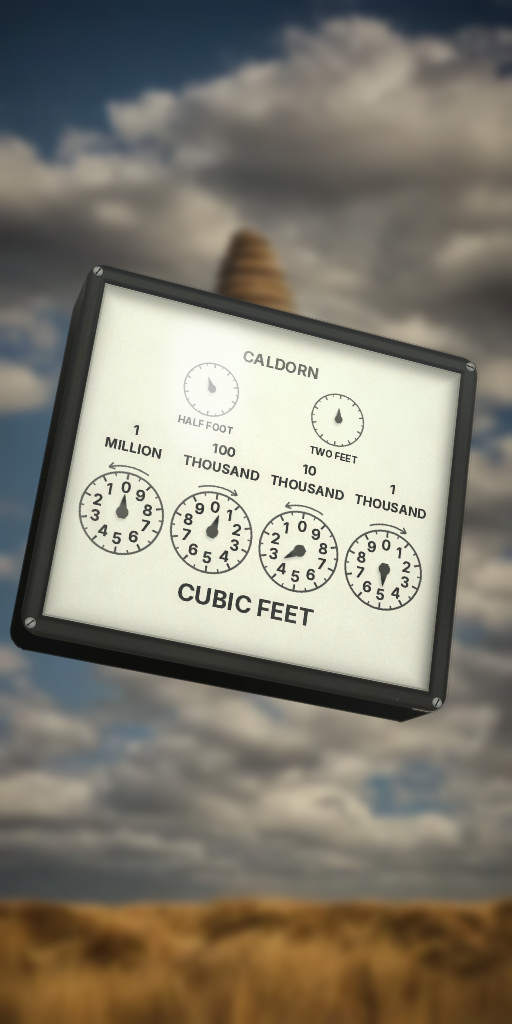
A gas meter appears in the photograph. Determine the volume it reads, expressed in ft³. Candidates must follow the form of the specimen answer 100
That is 3500
